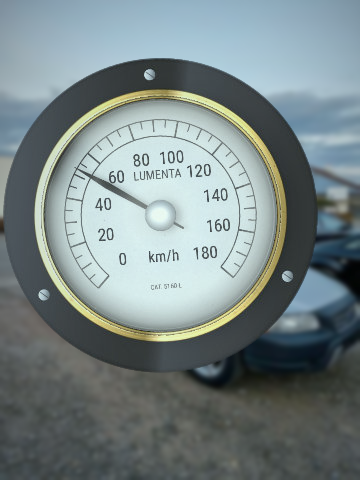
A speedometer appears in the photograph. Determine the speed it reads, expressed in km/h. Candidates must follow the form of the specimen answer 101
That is 52.5
